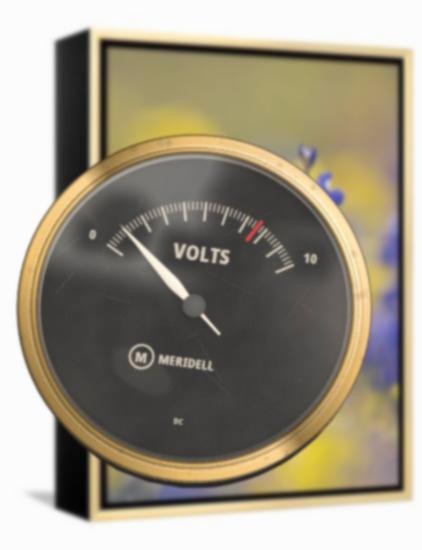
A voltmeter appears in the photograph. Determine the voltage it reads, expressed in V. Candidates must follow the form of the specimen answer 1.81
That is 1
